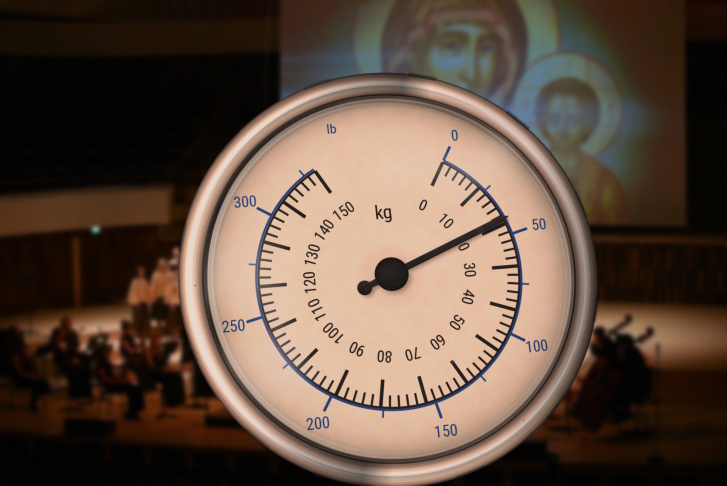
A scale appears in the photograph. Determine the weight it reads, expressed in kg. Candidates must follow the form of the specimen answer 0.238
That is 19
